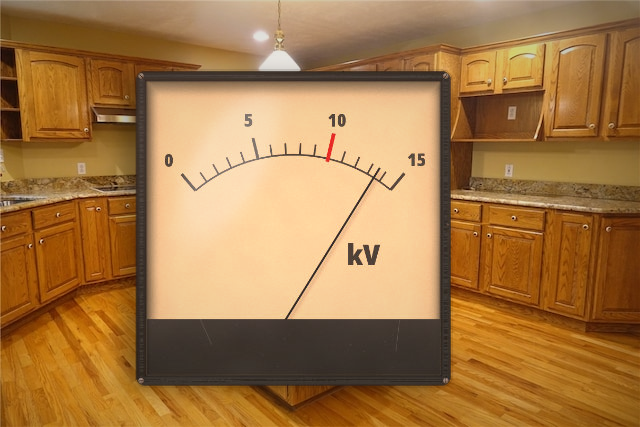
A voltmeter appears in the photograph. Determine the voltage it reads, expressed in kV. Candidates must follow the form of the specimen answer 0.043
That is 13.5
